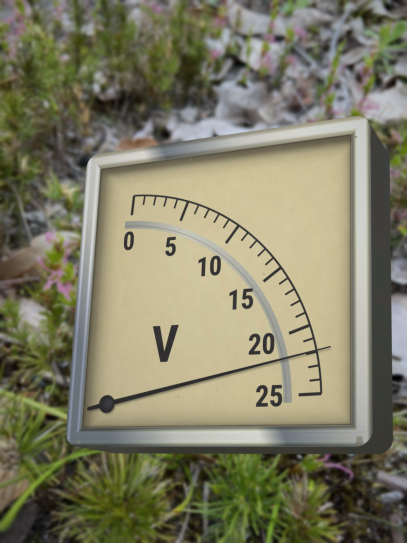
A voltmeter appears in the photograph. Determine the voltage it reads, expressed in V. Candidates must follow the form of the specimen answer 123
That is 22
